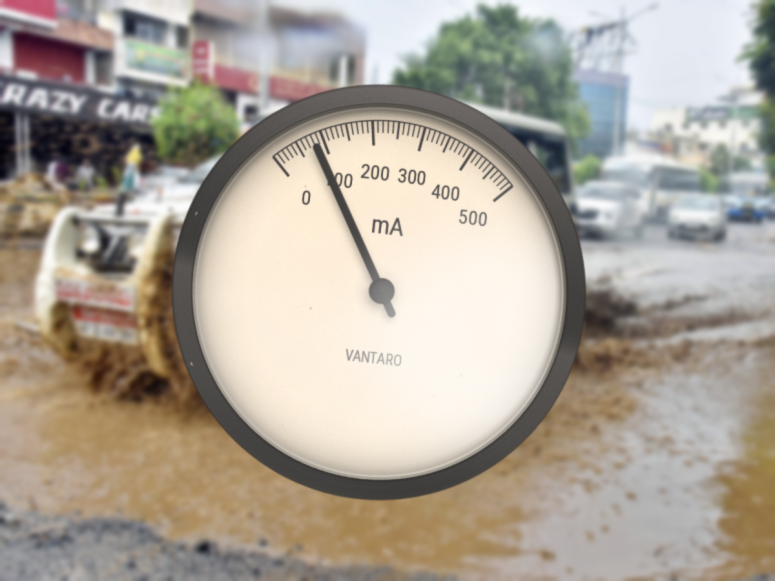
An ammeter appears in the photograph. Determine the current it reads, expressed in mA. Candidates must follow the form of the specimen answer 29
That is 80
